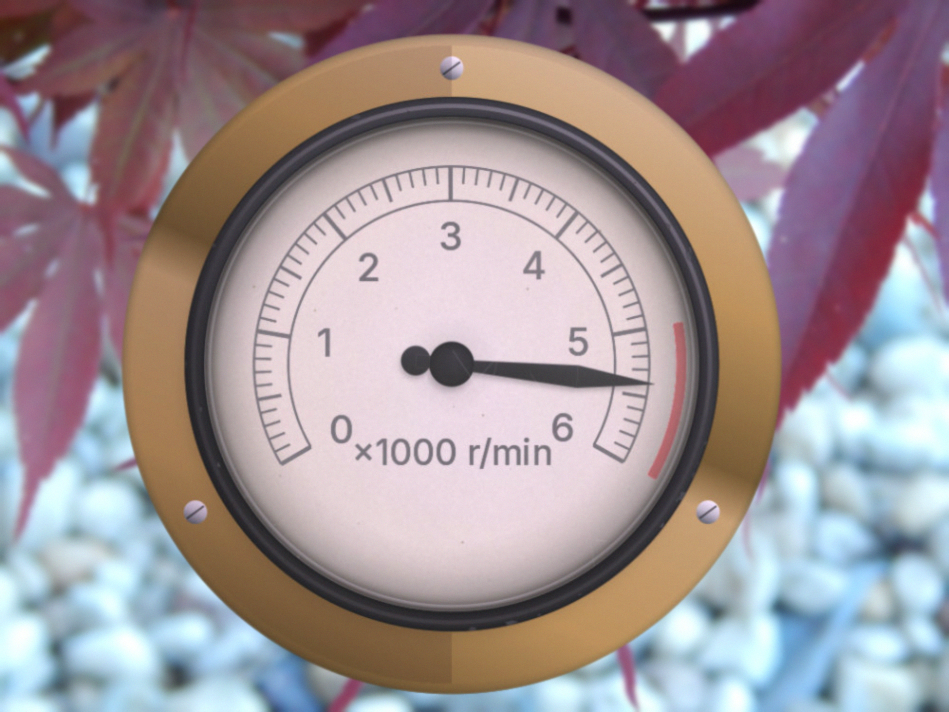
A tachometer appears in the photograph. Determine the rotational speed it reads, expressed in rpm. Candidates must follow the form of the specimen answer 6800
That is 5400
